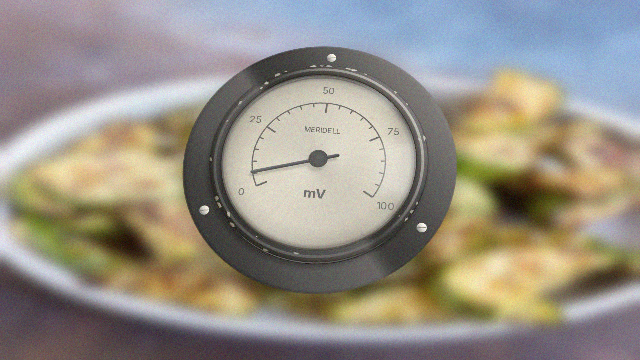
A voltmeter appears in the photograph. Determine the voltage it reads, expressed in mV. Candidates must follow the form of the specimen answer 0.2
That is 5
